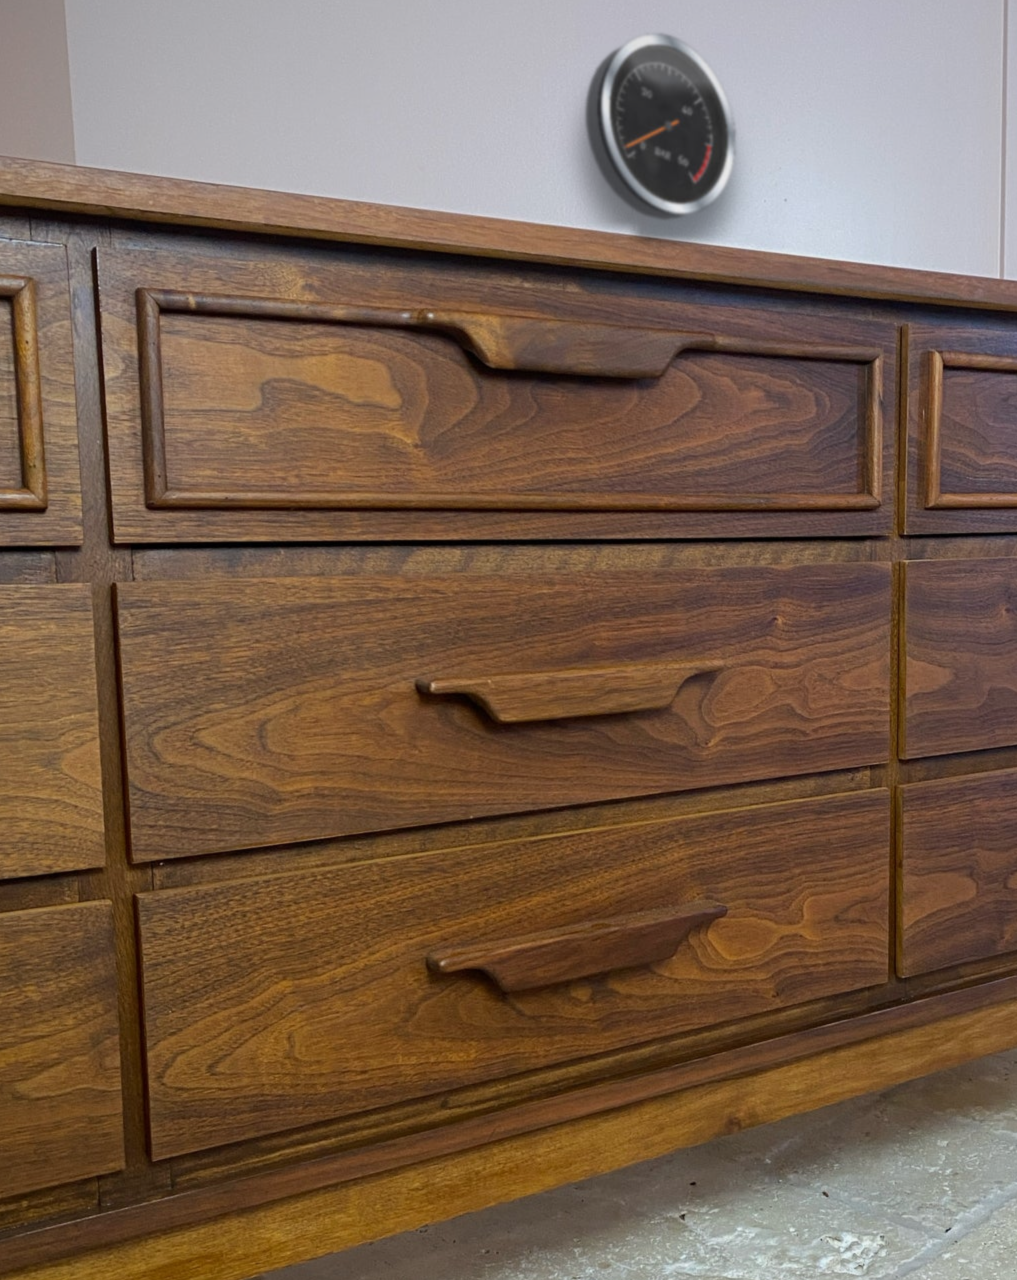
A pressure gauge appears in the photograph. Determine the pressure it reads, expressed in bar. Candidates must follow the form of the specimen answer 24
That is 2
